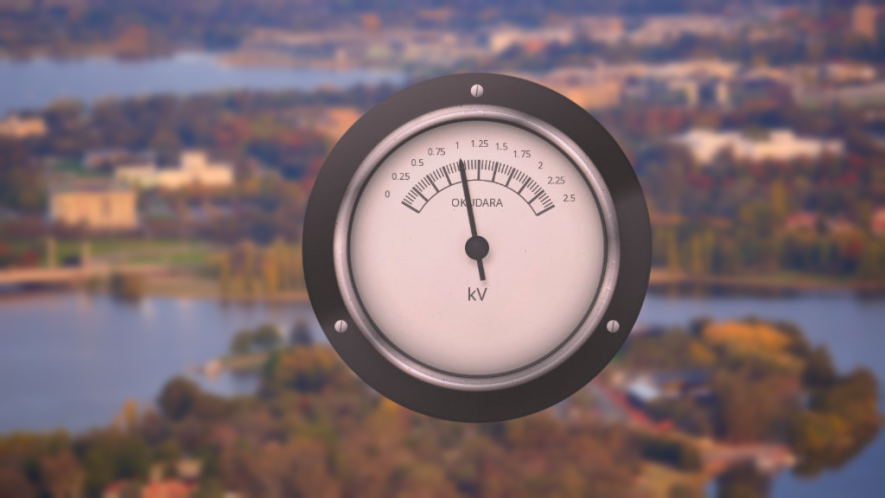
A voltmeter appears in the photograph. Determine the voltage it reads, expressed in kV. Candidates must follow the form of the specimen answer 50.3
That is 1
